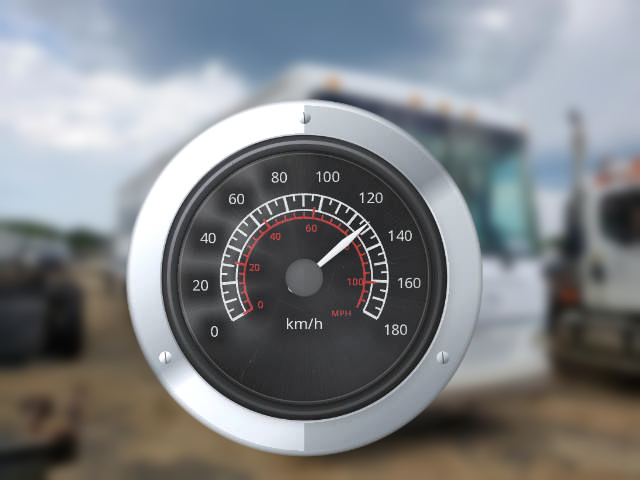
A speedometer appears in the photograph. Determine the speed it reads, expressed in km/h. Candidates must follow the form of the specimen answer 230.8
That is 127.5
